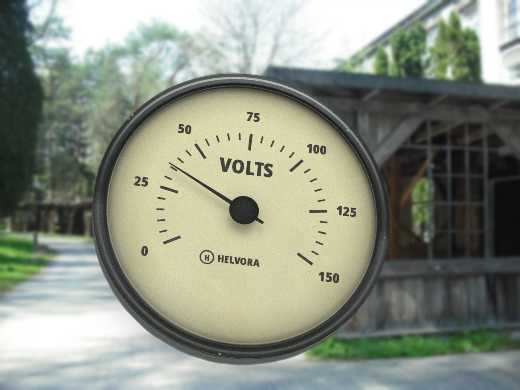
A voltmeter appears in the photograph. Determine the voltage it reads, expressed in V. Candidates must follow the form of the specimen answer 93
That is 35
